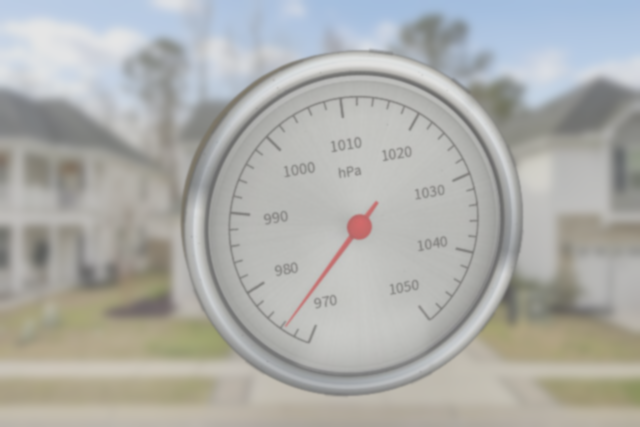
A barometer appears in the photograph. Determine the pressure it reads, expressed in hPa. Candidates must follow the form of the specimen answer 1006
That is 974
